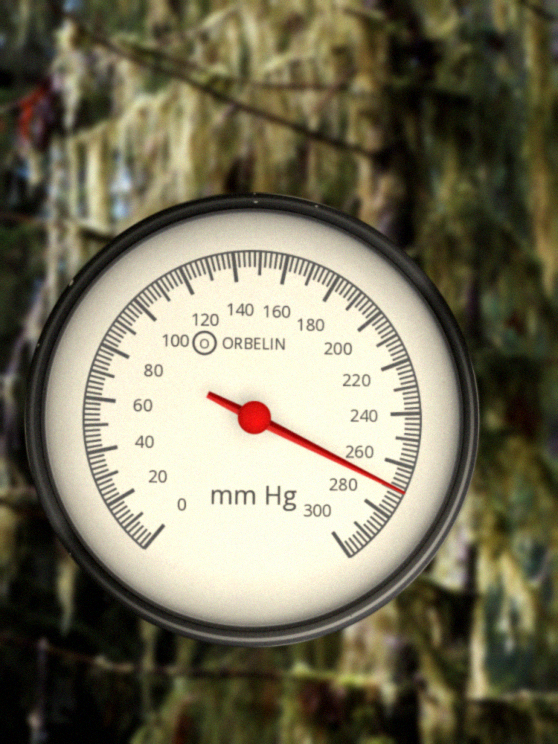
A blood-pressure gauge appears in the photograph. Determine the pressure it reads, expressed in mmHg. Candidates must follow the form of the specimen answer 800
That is 270
